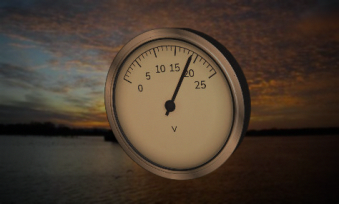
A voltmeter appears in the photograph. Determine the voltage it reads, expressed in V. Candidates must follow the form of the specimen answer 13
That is 19
